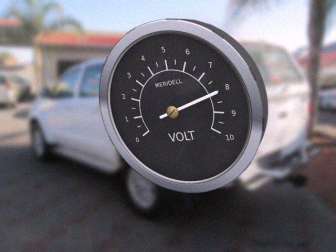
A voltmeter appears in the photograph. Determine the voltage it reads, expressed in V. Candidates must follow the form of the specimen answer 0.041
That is 8
